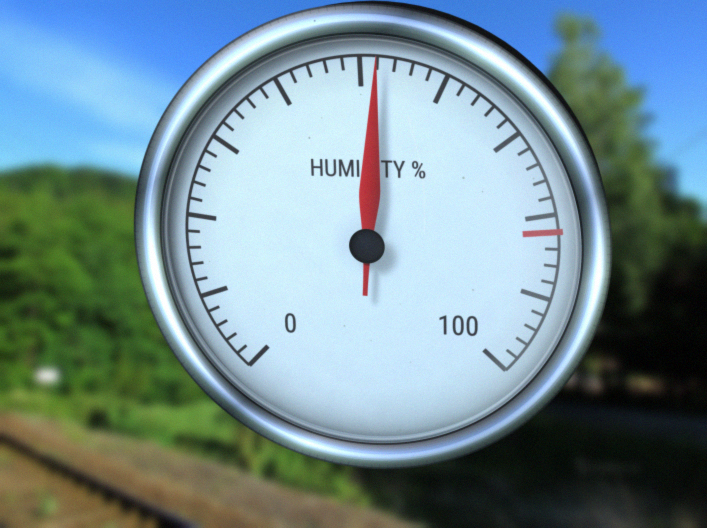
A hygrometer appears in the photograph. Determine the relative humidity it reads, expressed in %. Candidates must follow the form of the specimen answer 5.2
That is 52
